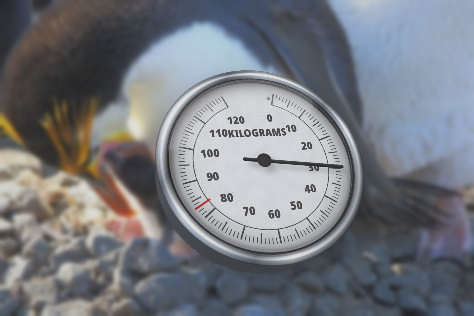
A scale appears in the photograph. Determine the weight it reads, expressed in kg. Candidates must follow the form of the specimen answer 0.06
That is 30
